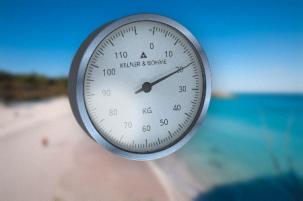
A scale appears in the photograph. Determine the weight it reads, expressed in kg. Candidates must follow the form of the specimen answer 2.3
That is 20
